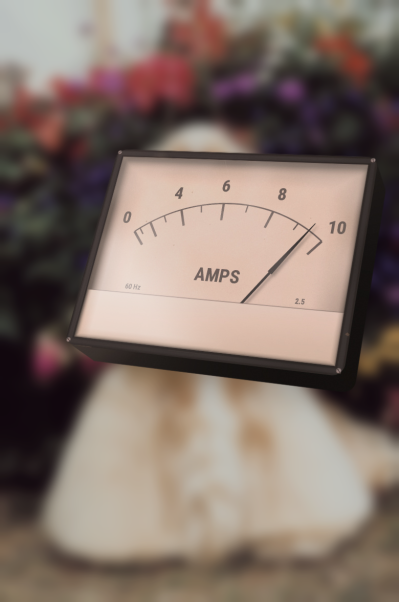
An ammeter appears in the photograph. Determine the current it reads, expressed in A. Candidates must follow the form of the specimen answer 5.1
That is 9.5
